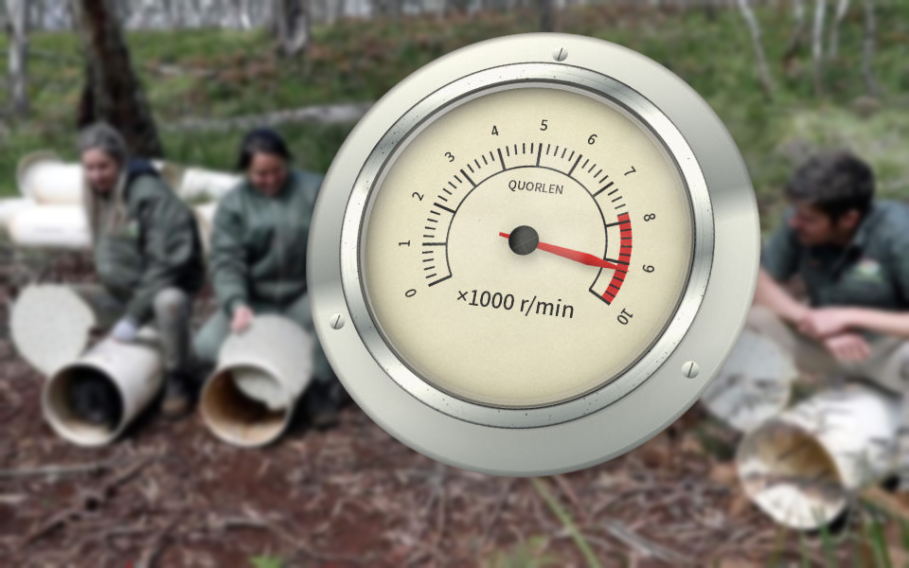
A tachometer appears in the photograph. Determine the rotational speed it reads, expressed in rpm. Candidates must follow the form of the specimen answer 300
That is 9200
